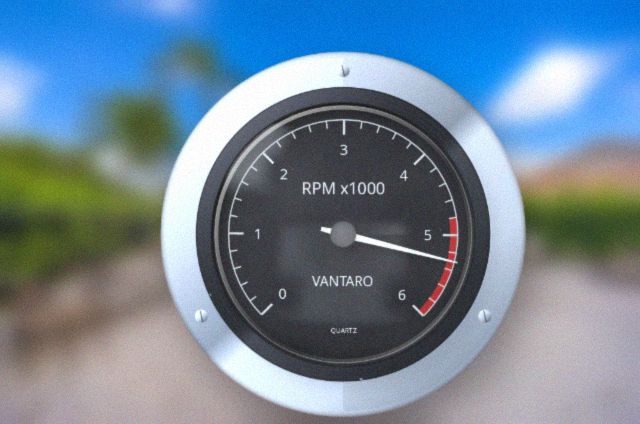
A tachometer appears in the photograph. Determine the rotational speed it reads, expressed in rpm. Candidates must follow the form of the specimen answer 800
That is 5300
